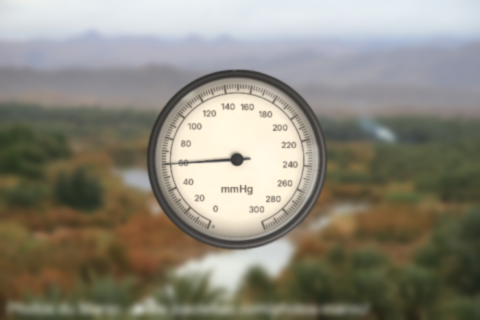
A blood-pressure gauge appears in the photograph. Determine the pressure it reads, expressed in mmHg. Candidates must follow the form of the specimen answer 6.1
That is 60
